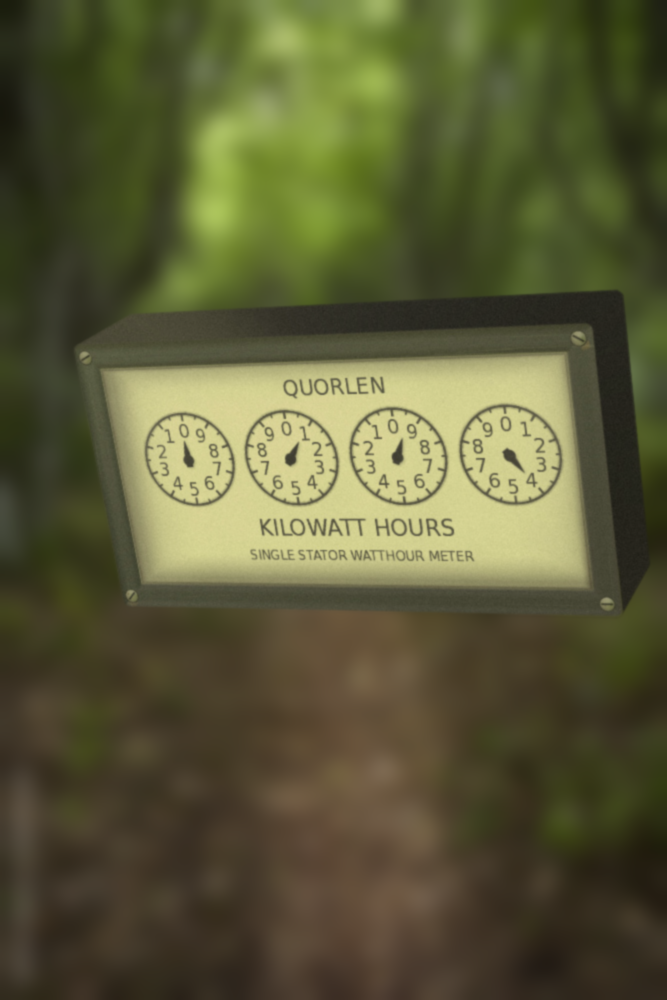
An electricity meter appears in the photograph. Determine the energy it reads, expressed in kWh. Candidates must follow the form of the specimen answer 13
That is 94
